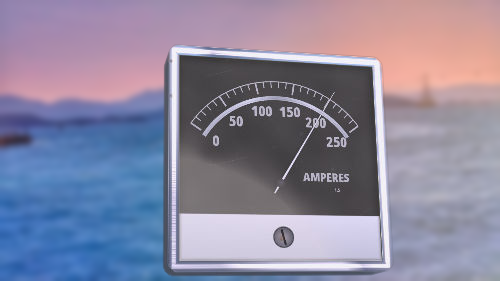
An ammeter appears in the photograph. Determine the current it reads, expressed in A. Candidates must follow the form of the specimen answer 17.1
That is 200
